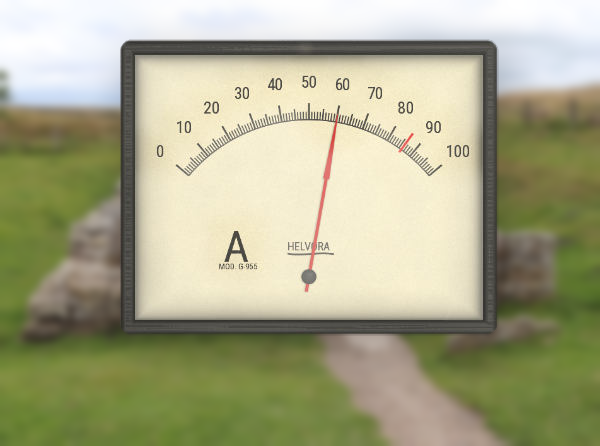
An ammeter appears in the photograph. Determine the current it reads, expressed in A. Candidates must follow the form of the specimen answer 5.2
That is 60
